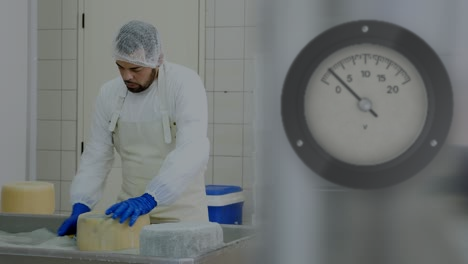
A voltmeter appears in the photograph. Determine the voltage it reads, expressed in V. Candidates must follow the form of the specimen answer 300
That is 2.5
